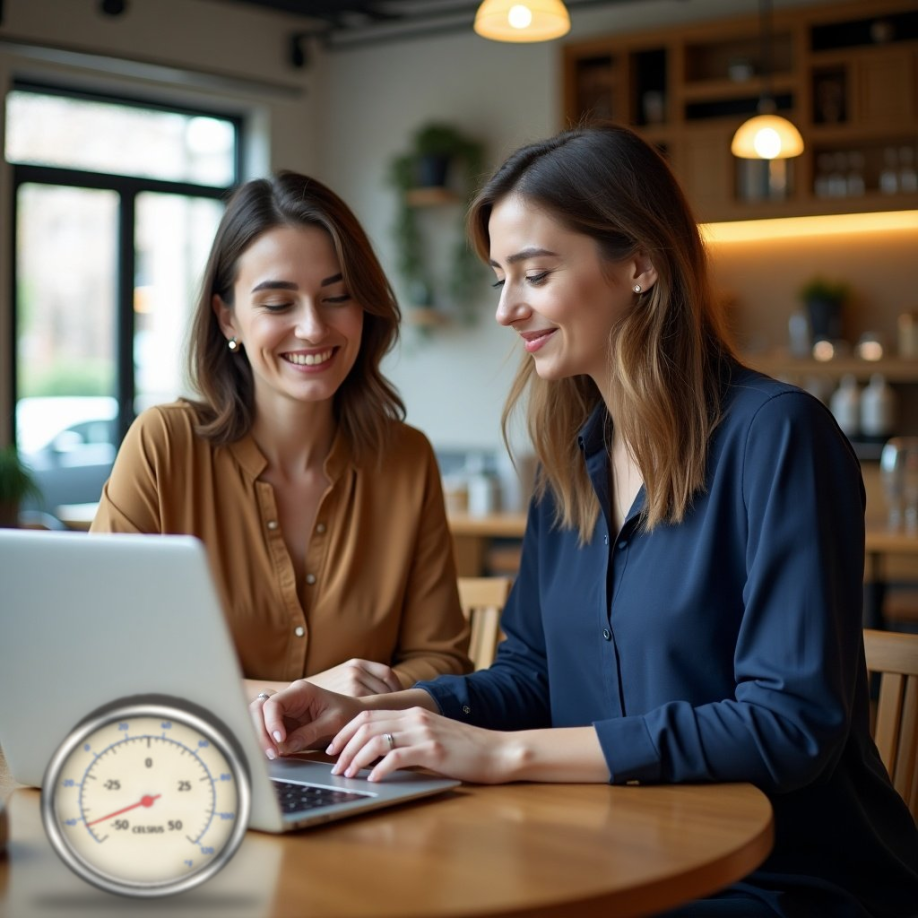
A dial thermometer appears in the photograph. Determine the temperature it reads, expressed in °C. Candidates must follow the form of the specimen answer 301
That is -42.5
